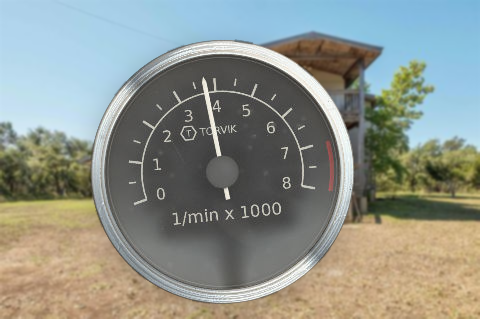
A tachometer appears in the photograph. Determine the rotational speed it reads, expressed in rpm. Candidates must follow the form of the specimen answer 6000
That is 3750
